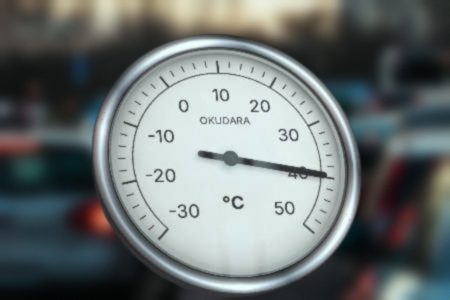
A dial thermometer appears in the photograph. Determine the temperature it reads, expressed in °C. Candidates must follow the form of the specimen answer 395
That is 40
